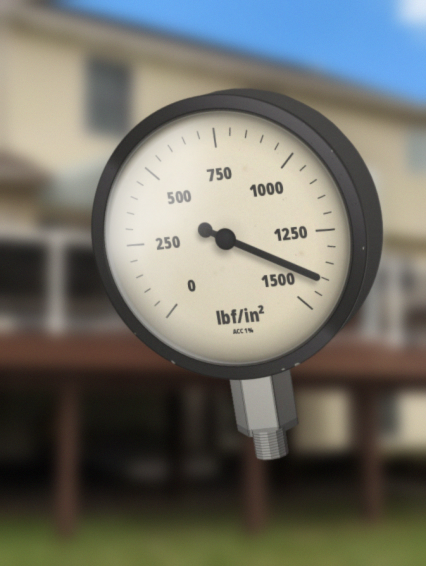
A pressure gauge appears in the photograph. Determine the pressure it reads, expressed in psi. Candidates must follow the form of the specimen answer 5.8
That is 1400
